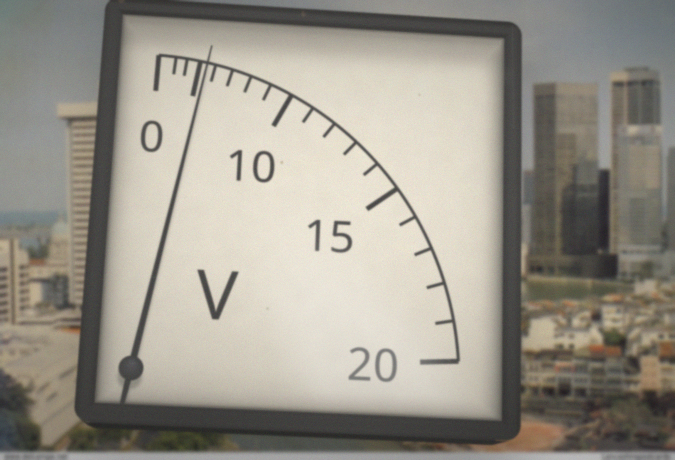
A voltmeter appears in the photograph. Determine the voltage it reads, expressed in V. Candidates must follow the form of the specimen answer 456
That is 5.5
